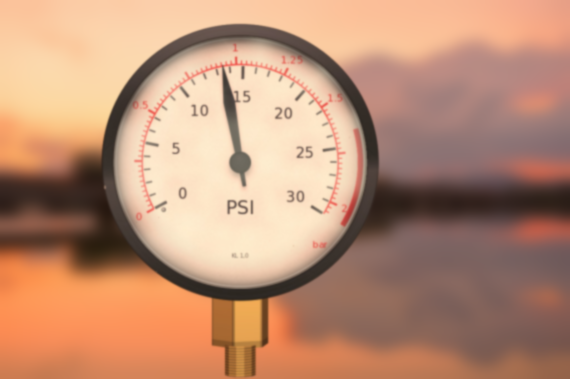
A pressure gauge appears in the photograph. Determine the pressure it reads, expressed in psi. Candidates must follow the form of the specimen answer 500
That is 13.5
